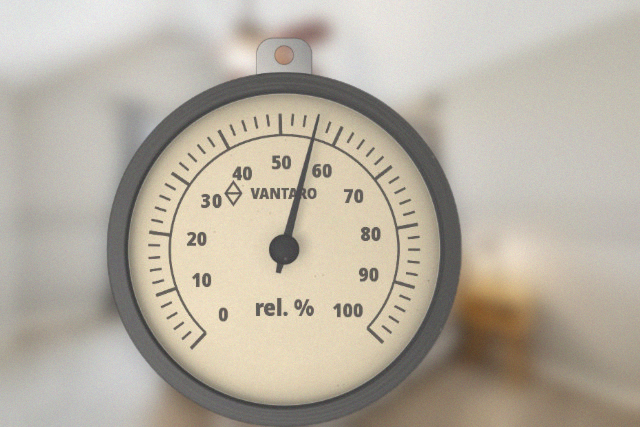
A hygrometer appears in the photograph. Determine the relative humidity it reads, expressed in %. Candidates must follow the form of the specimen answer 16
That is 56
